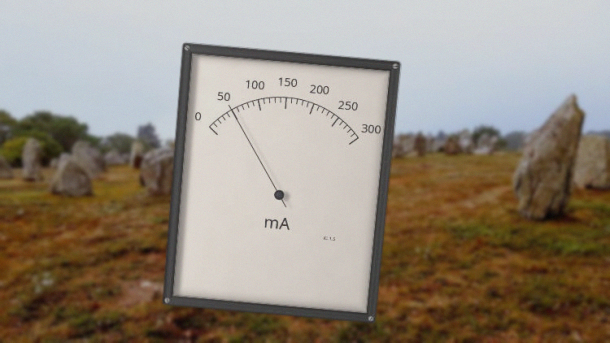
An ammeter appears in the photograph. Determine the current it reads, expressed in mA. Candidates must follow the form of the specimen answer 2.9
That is 50
